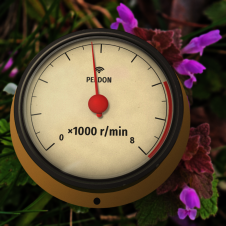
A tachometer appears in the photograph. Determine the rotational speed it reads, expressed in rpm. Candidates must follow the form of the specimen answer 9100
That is 3750
